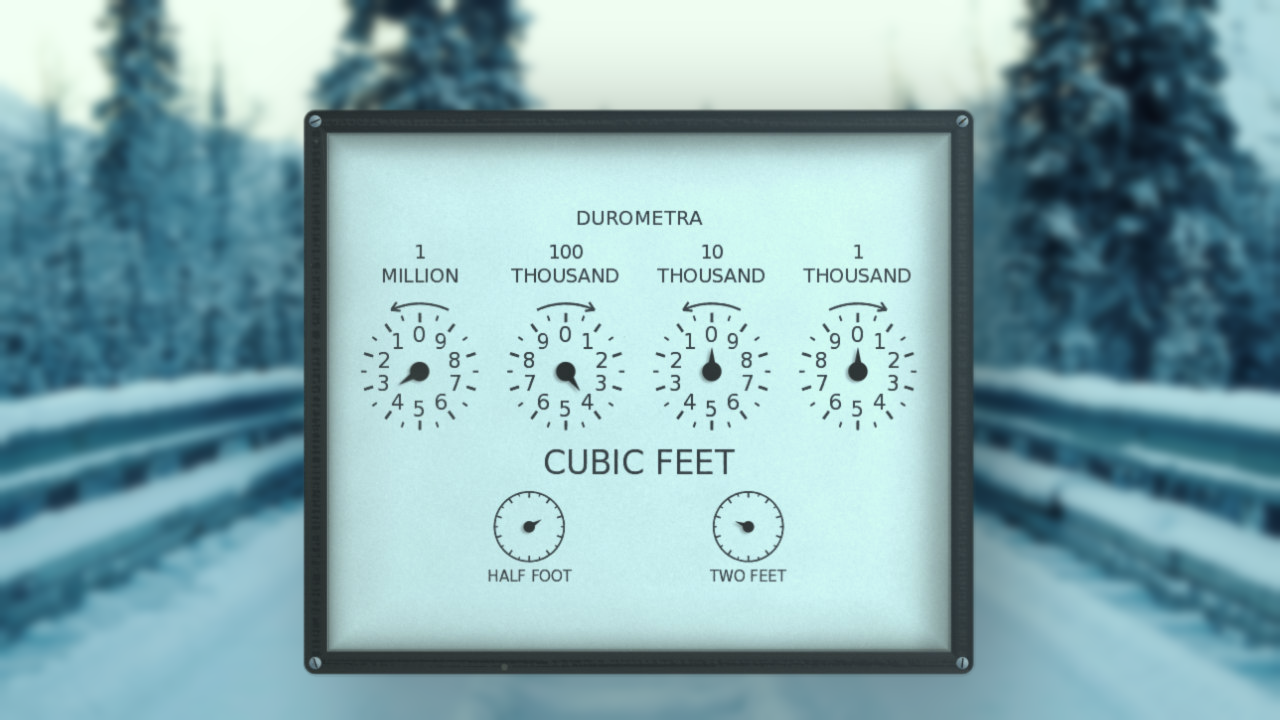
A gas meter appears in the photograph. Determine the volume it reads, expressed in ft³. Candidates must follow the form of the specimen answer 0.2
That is 340000
